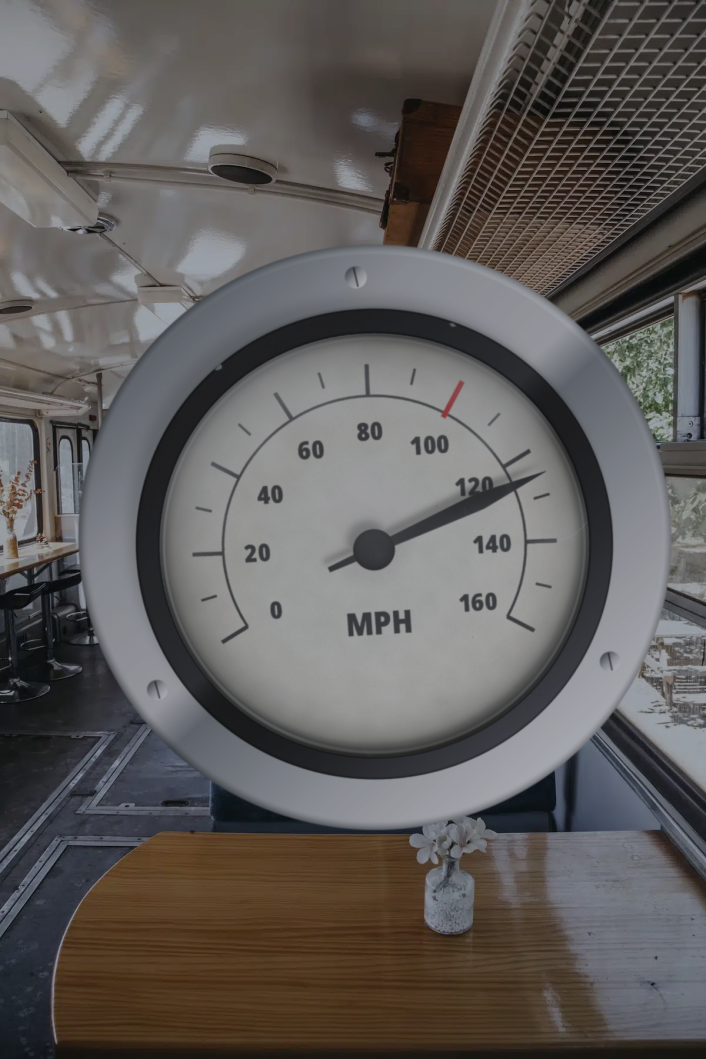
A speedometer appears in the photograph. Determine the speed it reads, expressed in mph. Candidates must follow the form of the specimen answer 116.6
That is 125
